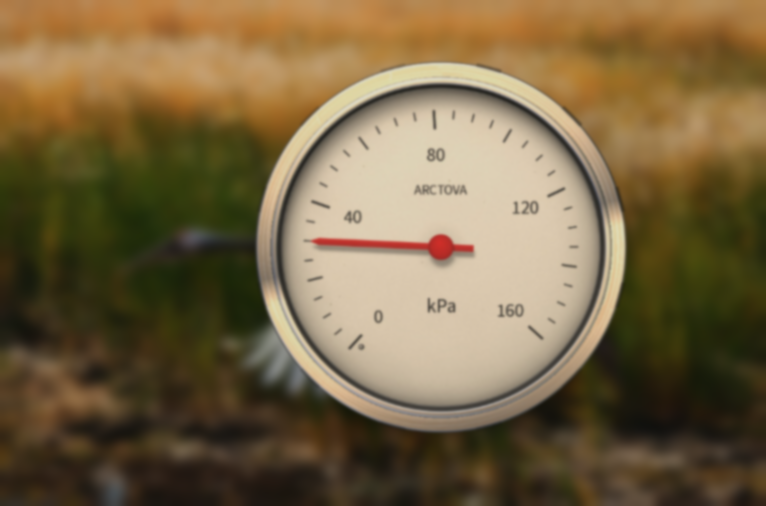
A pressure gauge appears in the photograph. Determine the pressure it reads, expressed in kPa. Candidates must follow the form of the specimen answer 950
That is 30
